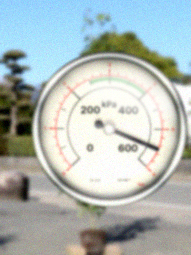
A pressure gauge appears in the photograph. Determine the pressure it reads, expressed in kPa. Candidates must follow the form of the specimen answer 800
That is 550
